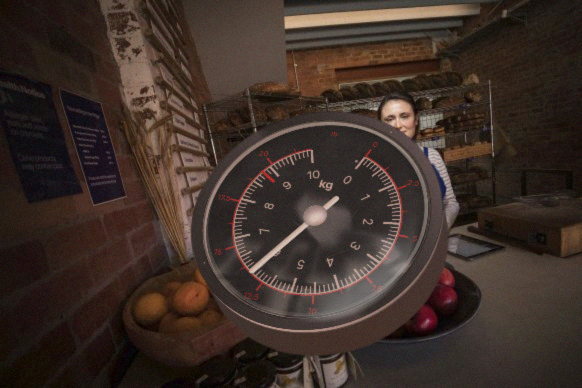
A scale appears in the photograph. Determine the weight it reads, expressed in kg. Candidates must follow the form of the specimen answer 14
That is 6
